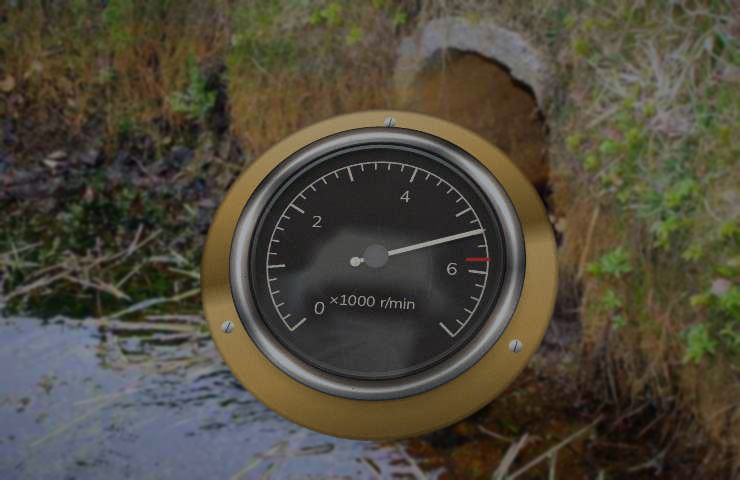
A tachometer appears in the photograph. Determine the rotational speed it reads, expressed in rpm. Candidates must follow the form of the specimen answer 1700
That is 5400
